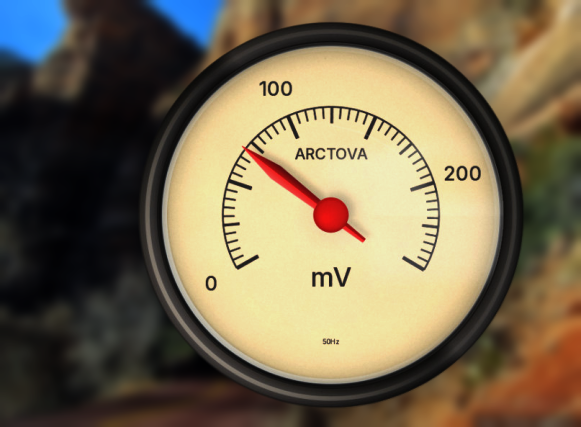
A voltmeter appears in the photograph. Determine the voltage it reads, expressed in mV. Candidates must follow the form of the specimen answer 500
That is 70
